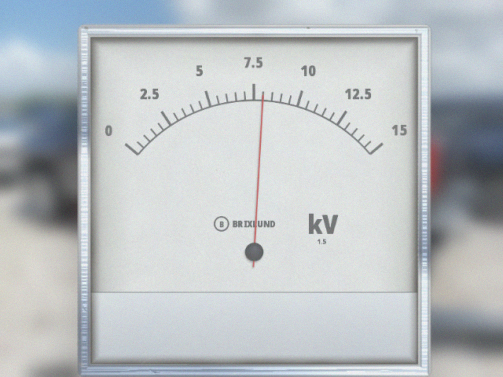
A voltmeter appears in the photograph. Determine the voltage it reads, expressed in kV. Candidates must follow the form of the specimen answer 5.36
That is 8
